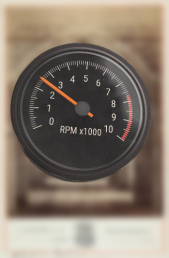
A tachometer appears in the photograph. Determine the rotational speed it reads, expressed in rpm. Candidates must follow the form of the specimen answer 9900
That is 2500
